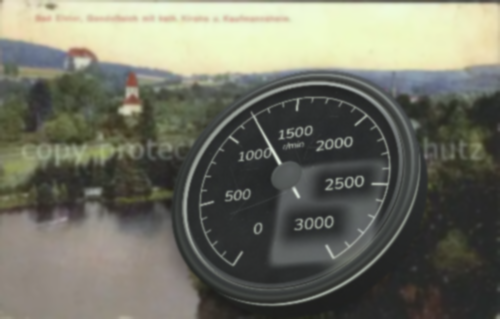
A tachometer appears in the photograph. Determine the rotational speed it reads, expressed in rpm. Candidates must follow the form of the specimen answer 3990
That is 1200
